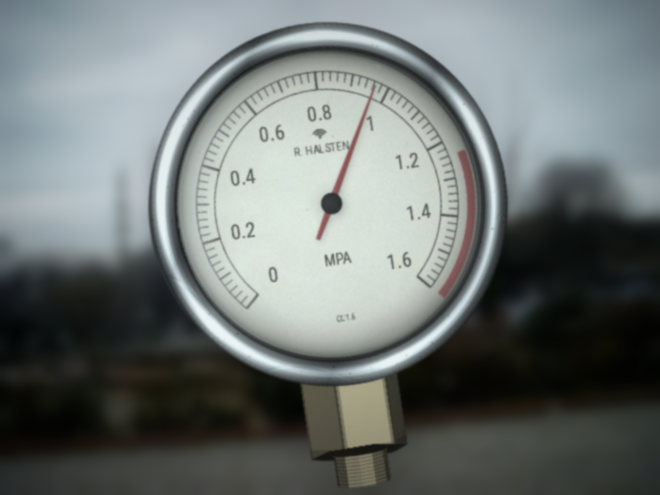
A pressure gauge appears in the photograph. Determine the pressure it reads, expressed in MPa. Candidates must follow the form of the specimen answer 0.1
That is 0.96
